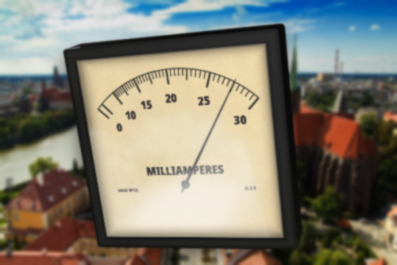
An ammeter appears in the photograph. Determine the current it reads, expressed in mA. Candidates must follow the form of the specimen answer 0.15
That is 27.5
